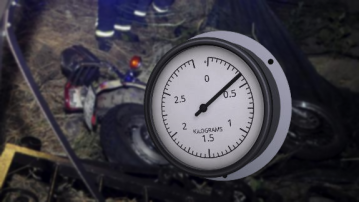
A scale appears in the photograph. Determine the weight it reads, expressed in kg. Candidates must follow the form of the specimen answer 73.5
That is 0.4
